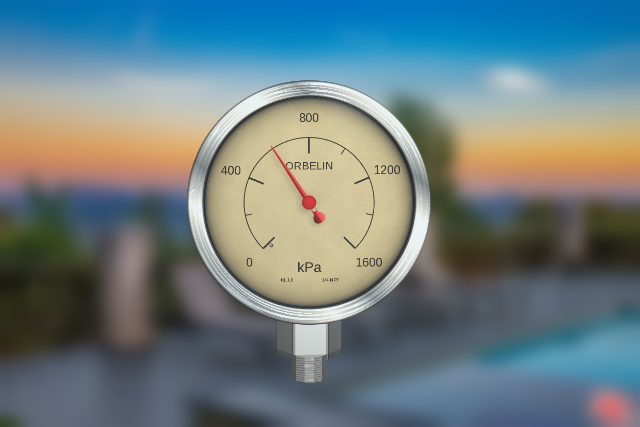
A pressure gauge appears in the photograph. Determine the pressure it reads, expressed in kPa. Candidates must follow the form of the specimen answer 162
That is 600
